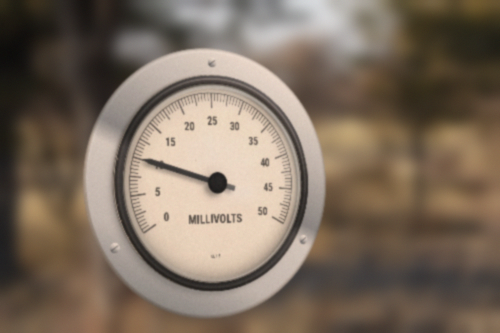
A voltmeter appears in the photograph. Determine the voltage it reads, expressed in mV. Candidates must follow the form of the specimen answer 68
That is 10
